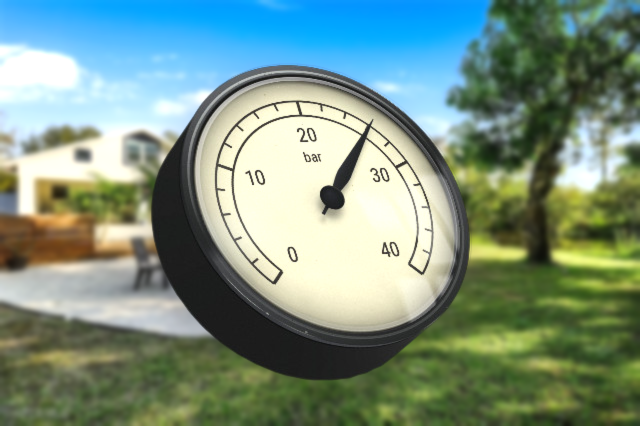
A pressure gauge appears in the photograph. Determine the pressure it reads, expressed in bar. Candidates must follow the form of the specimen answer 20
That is 26
